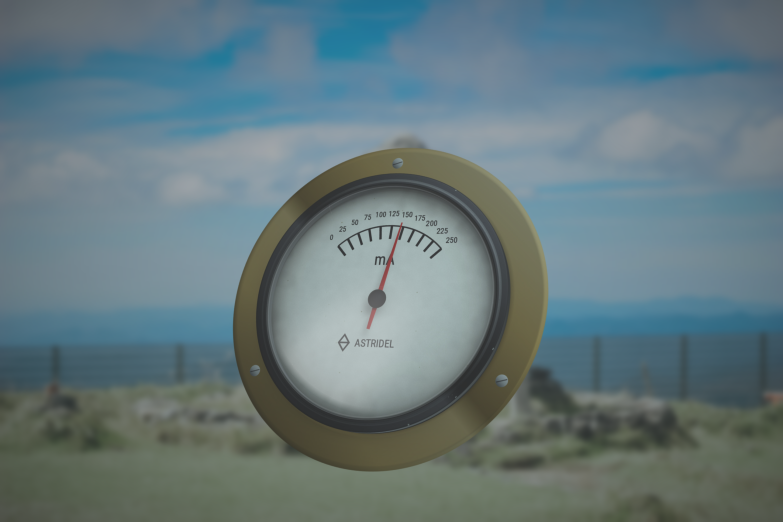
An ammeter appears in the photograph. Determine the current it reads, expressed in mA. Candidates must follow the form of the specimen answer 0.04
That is 150
